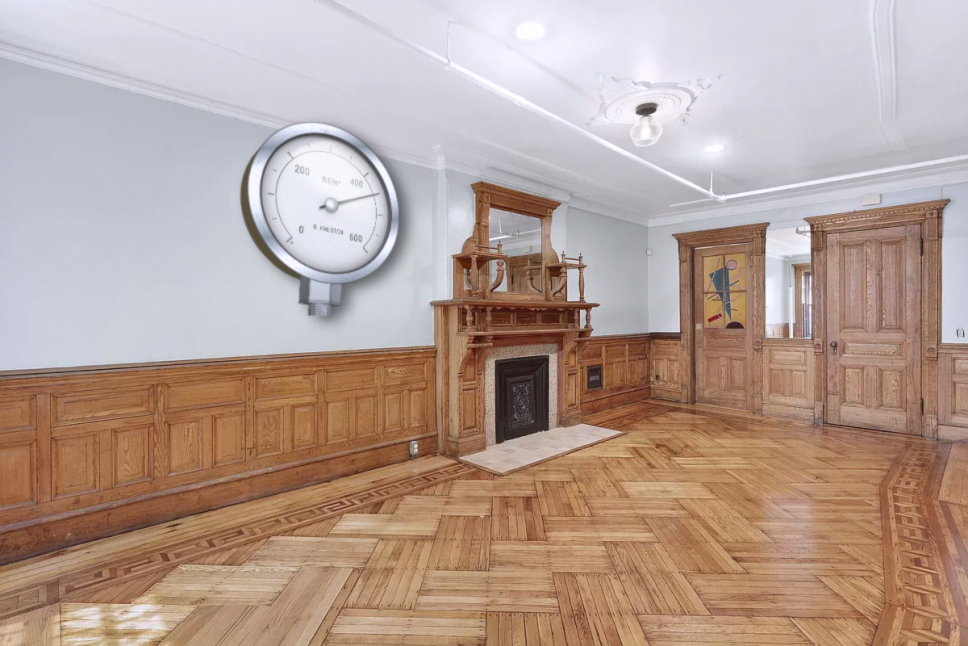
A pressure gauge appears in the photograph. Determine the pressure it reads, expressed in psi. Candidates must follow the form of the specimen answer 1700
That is 450
